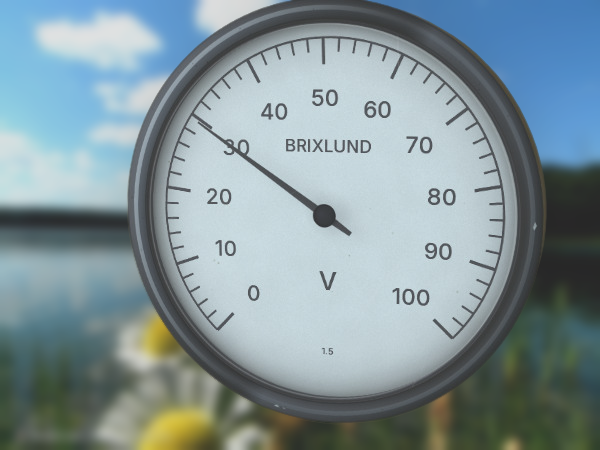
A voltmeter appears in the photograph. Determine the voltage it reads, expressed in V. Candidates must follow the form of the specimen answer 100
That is 30
